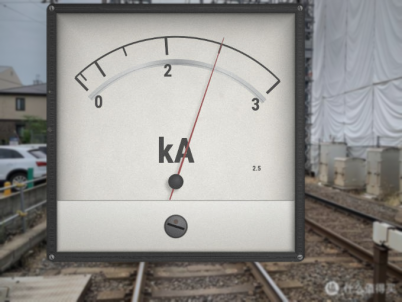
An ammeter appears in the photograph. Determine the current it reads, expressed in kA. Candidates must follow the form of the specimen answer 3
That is 2.5
